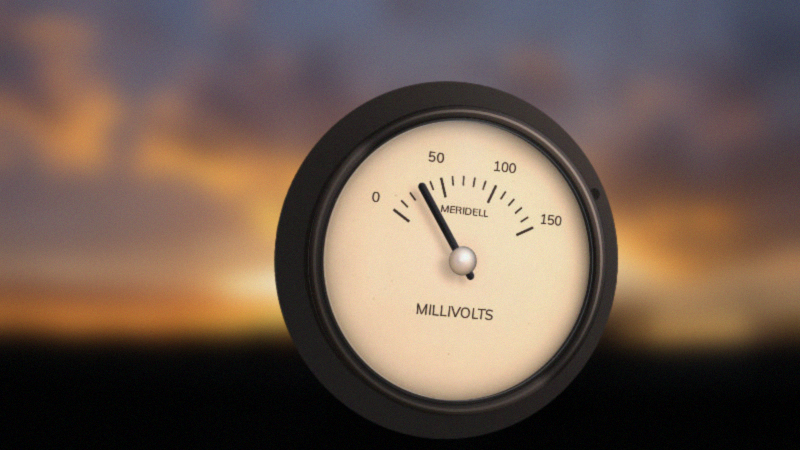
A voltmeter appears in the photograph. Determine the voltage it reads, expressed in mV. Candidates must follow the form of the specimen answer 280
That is 30
